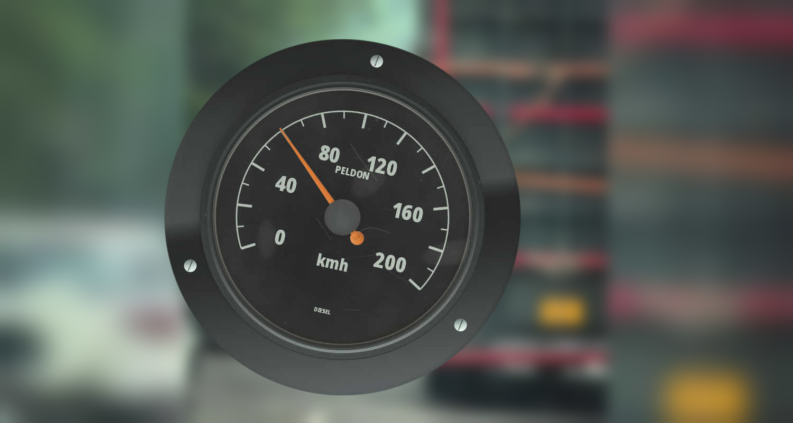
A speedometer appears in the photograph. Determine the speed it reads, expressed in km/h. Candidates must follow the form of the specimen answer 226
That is 60
